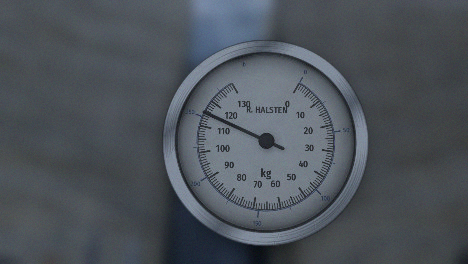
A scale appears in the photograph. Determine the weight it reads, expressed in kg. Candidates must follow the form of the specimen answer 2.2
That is 115
